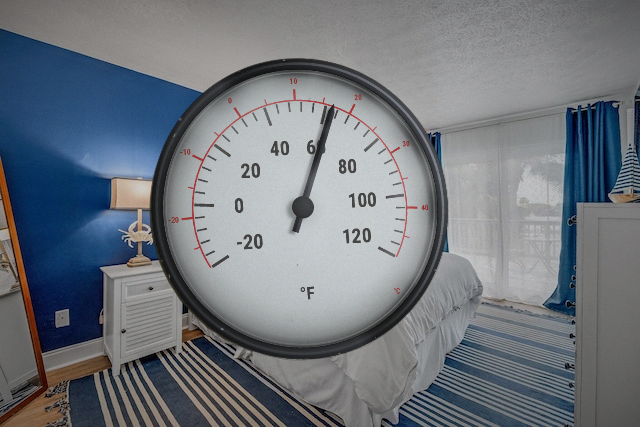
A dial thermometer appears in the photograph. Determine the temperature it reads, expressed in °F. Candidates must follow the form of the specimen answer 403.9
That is 62
